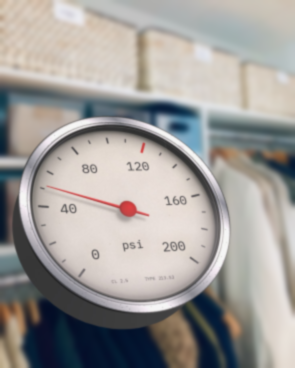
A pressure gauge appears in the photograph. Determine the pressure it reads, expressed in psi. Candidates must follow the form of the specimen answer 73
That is 50
